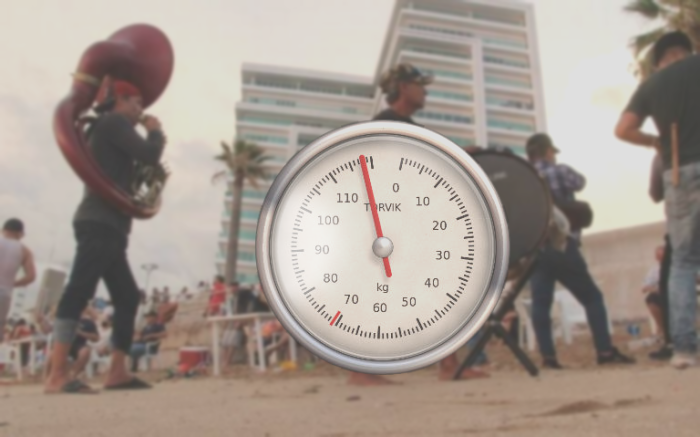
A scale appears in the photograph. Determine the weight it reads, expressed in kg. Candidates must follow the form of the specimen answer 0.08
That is 118
